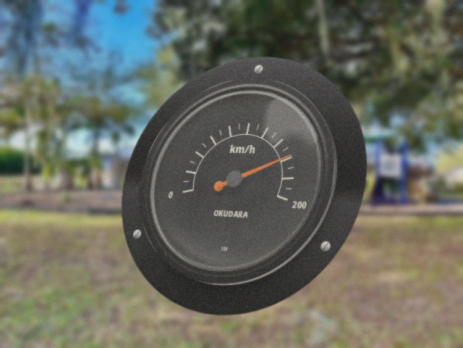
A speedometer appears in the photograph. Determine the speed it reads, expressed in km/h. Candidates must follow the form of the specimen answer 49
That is 160
